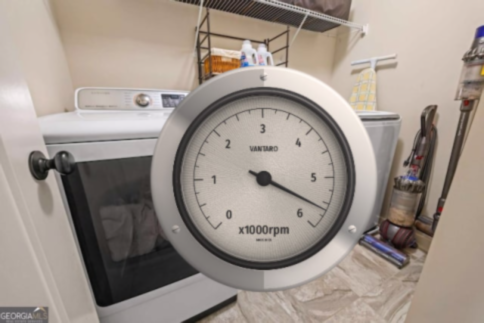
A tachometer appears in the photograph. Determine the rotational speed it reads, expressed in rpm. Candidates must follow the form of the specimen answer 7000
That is 5625
